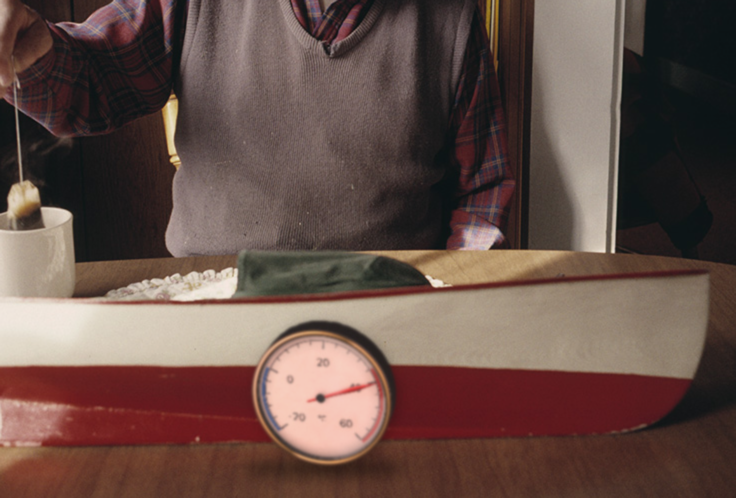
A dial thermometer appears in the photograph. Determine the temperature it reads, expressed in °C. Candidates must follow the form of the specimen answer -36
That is 40
